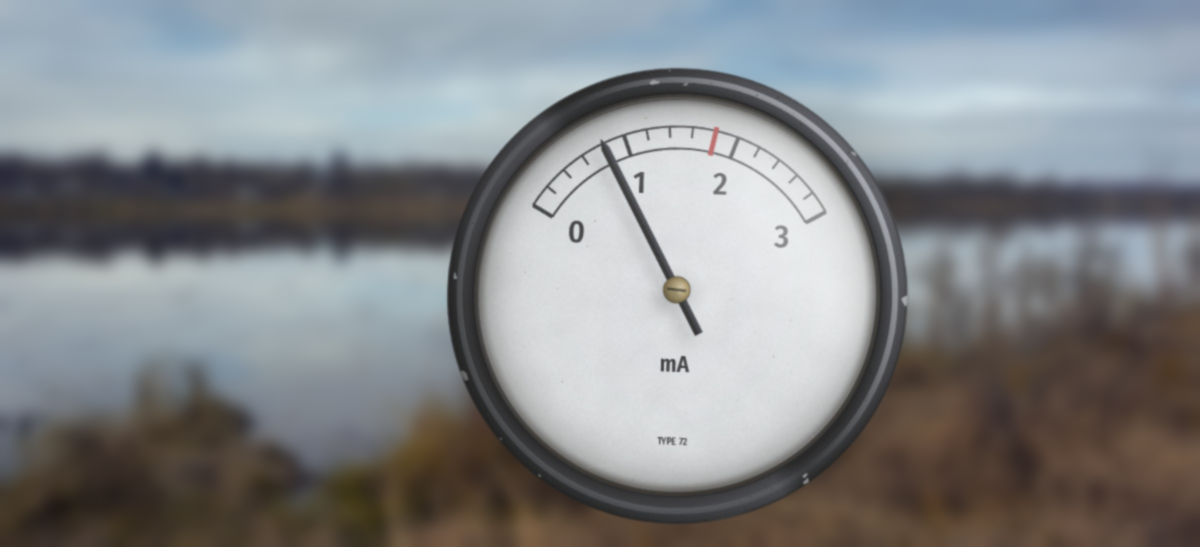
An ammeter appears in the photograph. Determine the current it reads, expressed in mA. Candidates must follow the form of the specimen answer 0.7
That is 0.8
